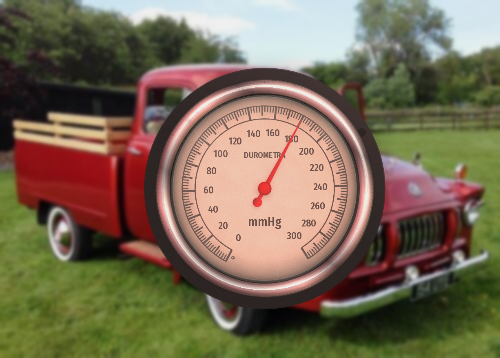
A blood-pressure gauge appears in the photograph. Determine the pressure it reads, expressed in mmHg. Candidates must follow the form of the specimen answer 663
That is 180
